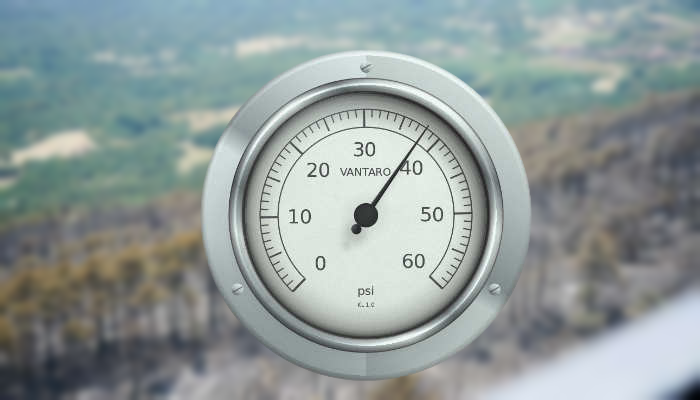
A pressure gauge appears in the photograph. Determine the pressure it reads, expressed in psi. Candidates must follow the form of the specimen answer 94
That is 38
